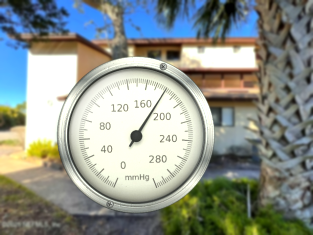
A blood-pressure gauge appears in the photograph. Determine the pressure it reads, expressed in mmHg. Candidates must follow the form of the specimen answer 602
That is 180
